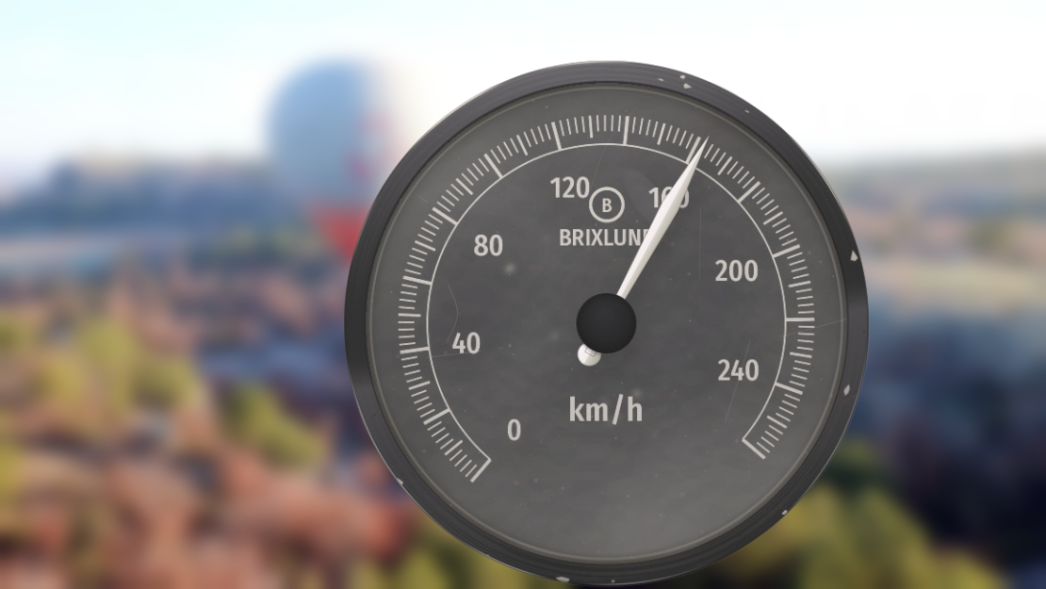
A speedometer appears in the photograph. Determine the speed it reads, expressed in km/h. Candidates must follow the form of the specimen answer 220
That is 162
